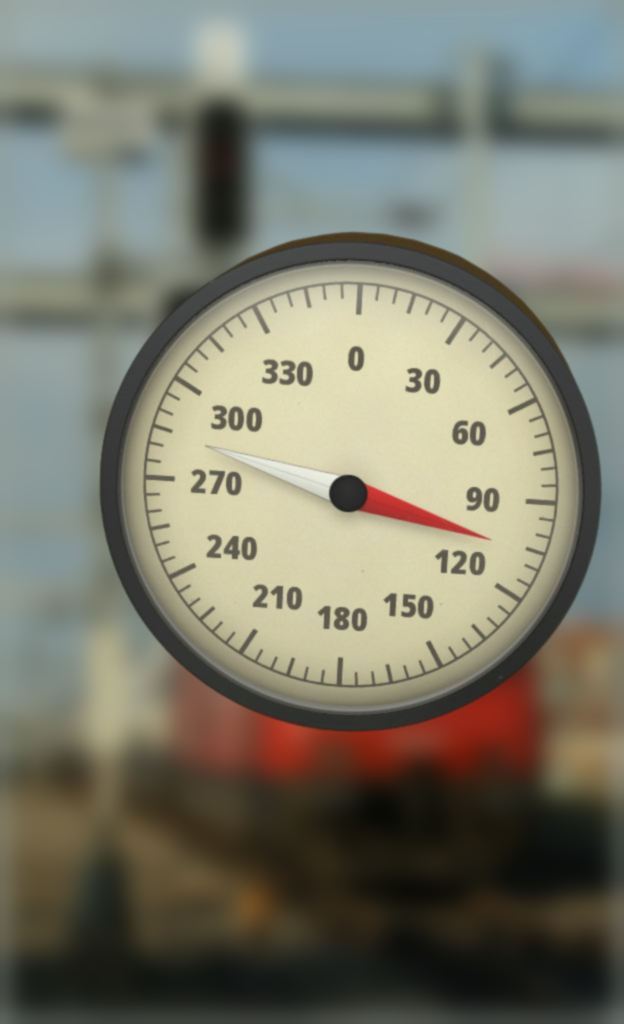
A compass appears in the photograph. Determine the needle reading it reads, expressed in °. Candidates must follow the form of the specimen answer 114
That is 105
